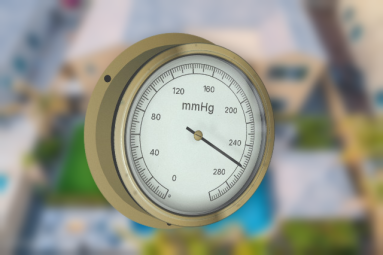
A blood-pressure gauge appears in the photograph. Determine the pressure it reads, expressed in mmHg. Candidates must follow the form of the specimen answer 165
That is 260
